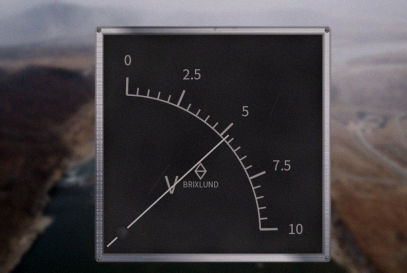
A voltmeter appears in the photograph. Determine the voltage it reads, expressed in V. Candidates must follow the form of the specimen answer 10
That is 5.25
